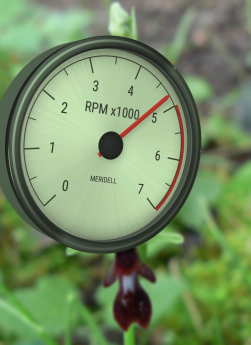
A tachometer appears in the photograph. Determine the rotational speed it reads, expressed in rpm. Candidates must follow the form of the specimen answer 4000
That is 4750
